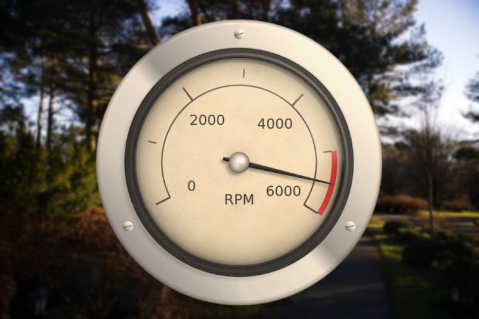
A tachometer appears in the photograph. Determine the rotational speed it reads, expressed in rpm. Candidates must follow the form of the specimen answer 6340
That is 5500
